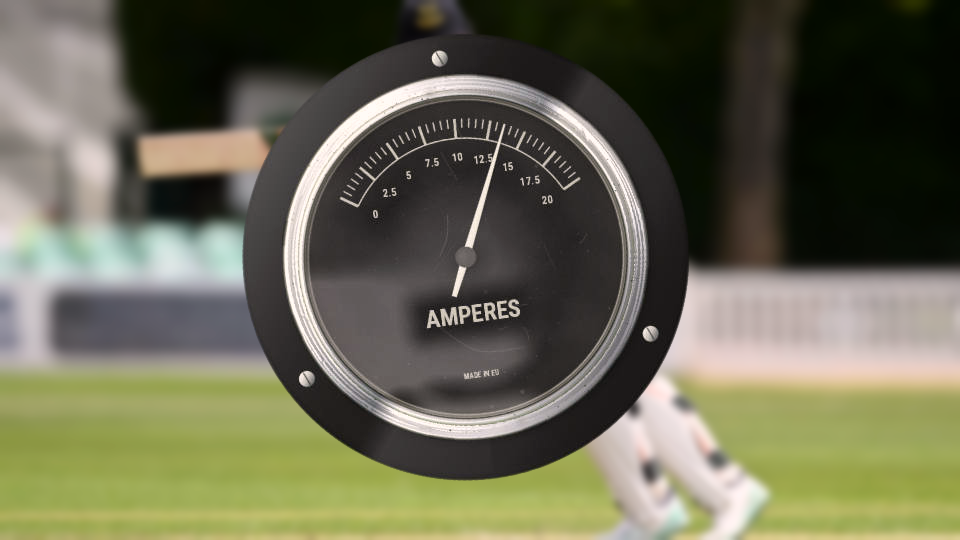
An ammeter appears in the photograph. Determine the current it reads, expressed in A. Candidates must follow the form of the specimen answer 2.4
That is 13.5
